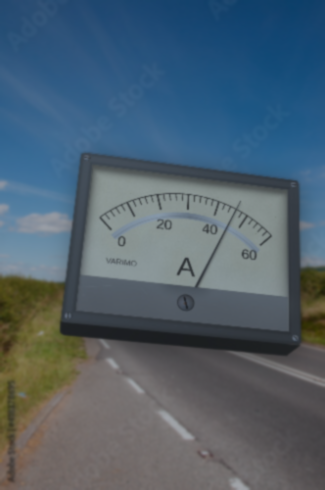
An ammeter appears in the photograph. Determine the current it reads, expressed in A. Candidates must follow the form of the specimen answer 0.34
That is 46
